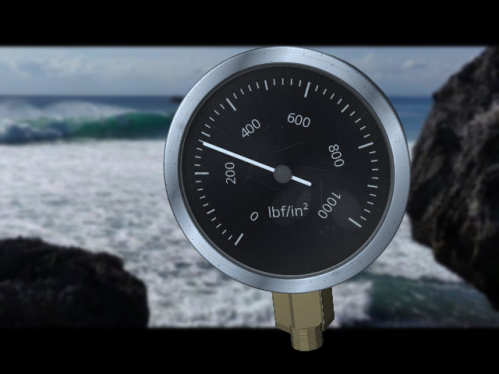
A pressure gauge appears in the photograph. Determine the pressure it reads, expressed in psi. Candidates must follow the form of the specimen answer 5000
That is 280
